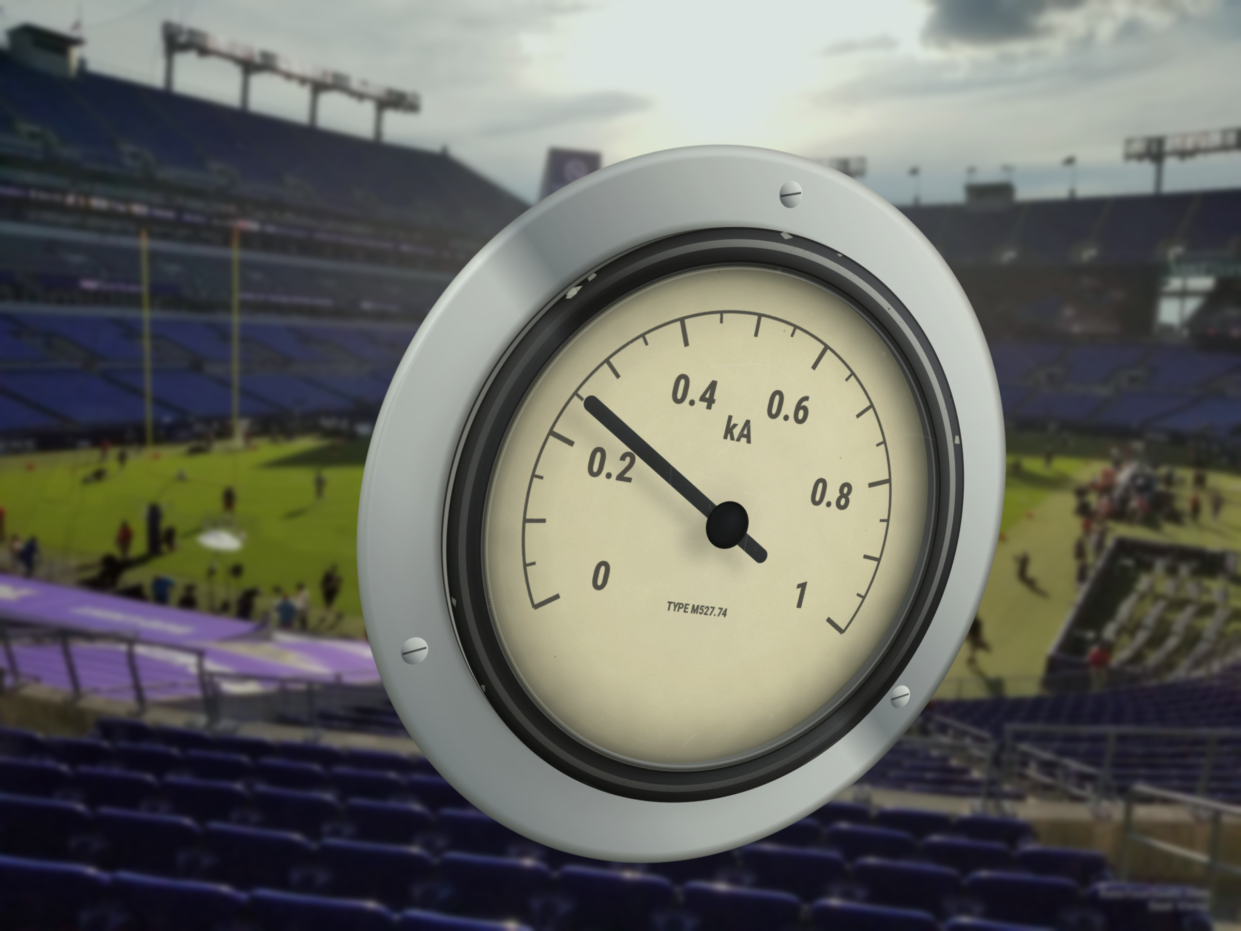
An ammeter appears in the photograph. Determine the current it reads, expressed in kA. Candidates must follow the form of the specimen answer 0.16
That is 0.25
